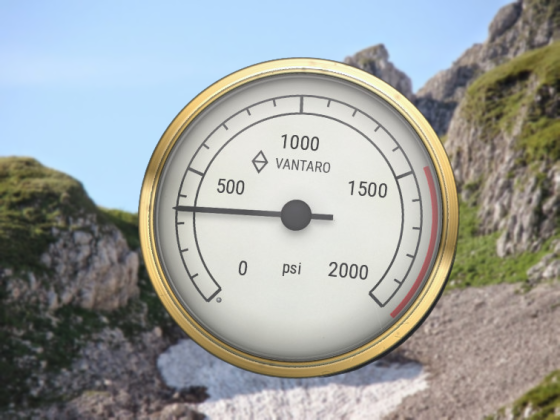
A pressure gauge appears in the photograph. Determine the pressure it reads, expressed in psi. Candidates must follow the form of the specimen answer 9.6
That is 350
